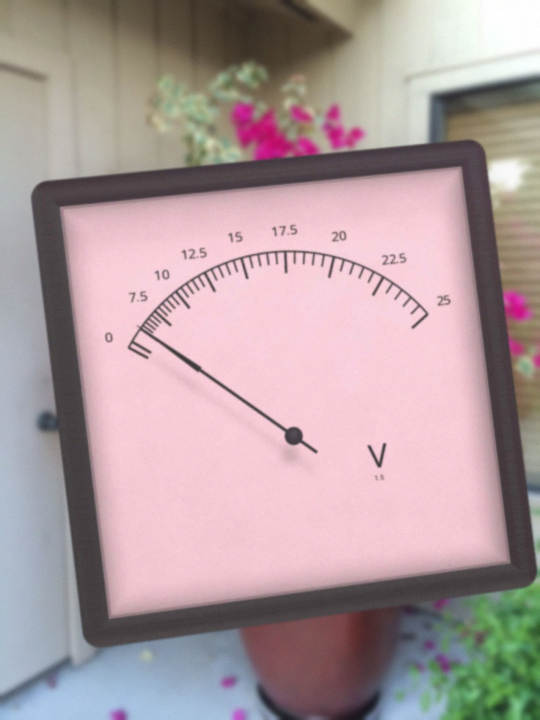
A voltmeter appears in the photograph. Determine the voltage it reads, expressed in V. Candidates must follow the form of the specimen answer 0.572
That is 5
